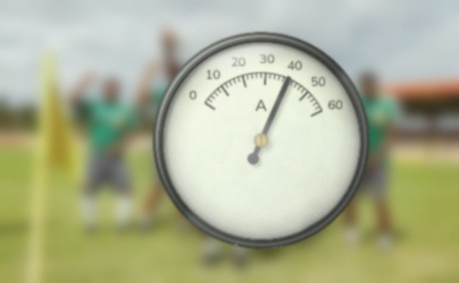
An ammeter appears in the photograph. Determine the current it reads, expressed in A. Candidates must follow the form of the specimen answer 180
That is 40
